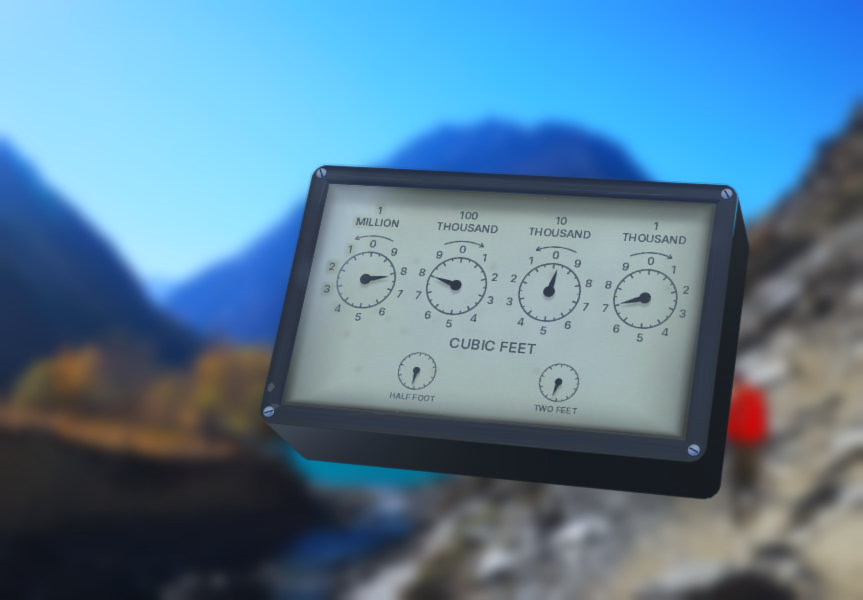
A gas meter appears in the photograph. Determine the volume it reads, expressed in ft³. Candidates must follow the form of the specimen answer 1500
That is 779700
